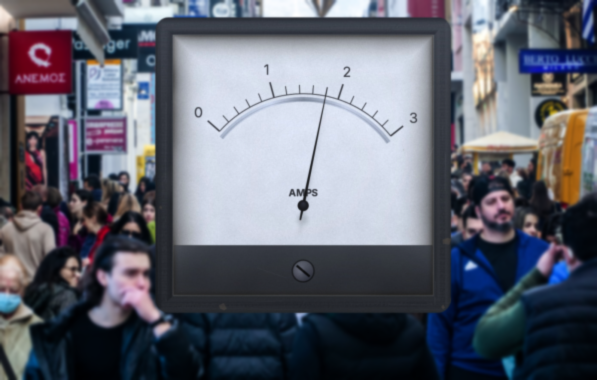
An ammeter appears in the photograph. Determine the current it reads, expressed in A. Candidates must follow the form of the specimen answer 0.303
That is 1.8
